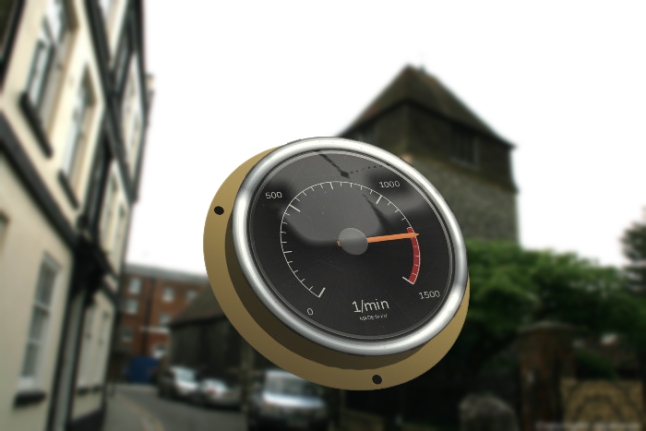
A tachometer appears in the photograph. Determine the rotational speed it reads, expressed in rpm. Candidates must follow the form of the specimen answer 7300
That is 1250
